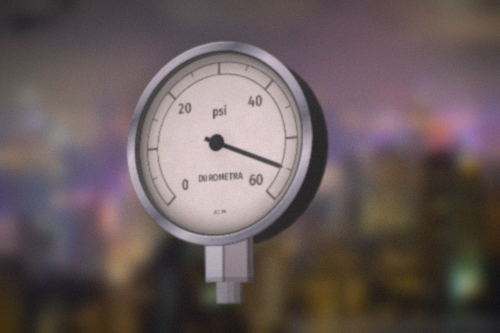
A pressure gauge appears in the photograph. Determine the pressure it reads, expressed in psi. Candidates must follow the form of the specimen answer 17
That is 55
